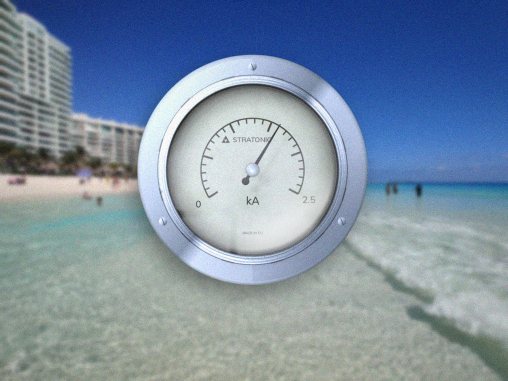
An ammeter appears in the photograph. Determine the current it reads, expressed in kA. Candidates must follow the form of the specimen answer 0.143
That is 1.6
